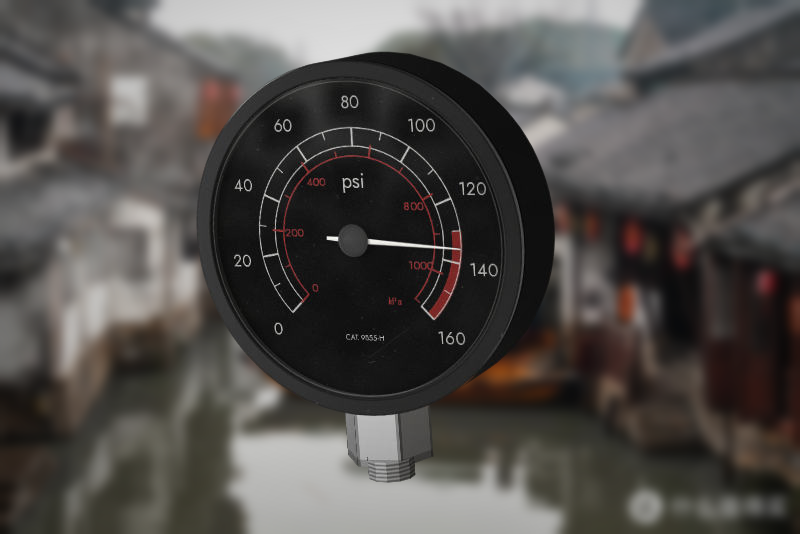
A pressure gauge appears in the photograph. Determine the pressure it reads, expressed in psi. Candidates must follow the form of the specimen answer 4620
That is 135
